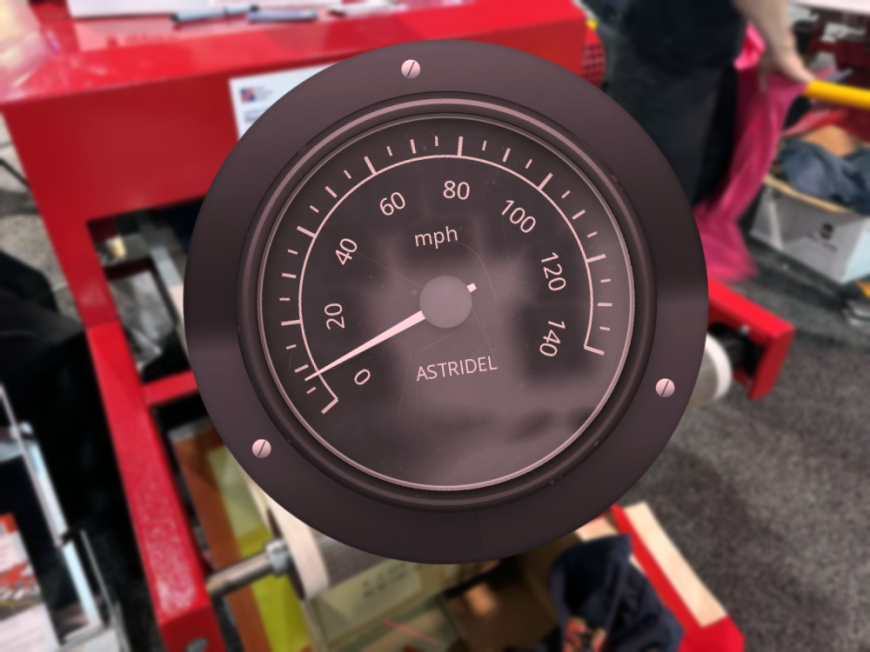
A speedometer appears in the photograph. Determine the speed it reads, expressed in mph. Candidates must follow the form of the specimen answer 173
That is 7.5
